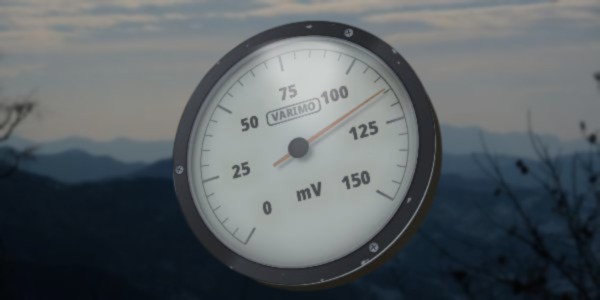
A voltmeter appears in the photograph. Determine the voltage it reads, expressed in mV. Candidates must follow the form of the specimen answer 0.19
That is 115
